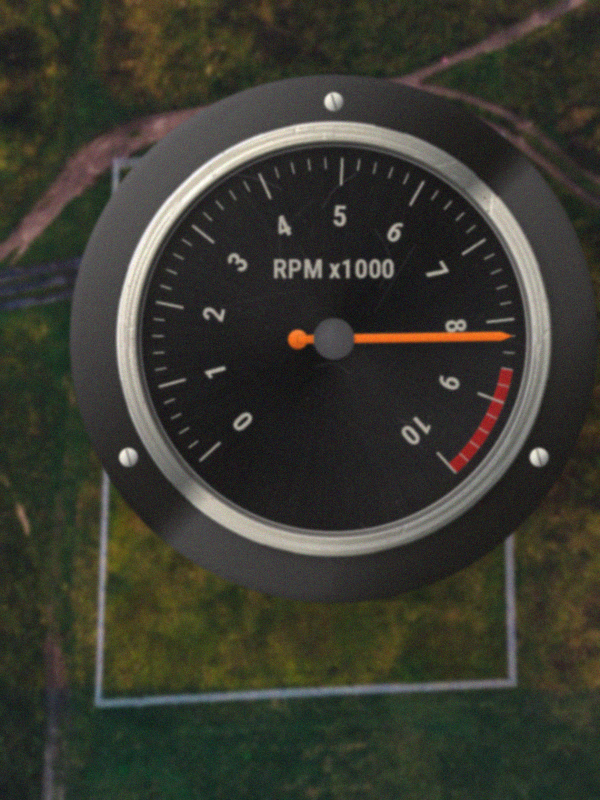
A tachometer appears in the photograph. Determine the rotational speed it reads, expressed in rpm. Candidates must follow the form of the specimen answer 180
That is 8200
